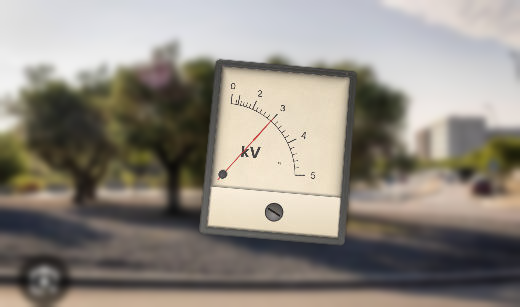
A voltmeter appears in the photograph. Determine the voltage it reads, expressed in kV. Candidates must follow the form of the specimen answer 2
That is 3
